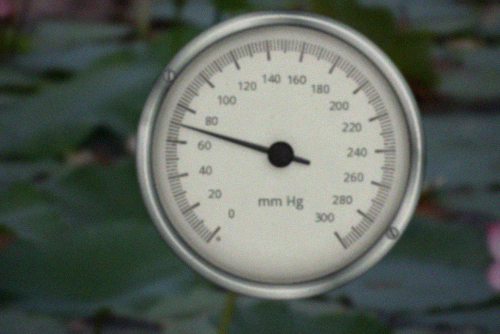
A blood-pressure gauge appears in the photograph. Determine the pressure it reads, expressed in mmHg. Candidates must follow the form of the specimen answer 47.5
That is 70
